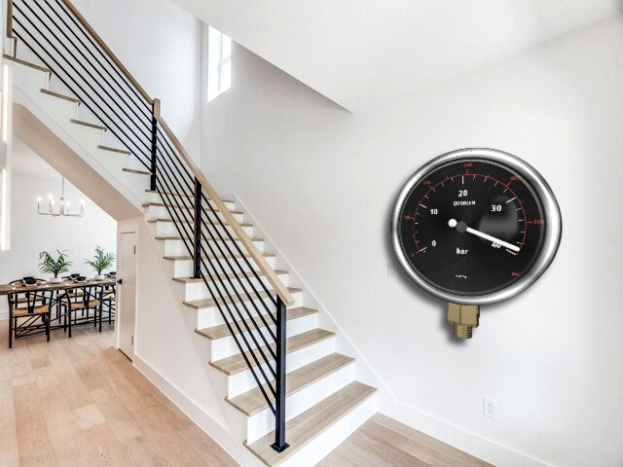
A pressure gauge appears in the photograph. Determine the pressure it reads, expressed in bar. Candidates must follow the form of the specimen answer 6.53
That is 39
